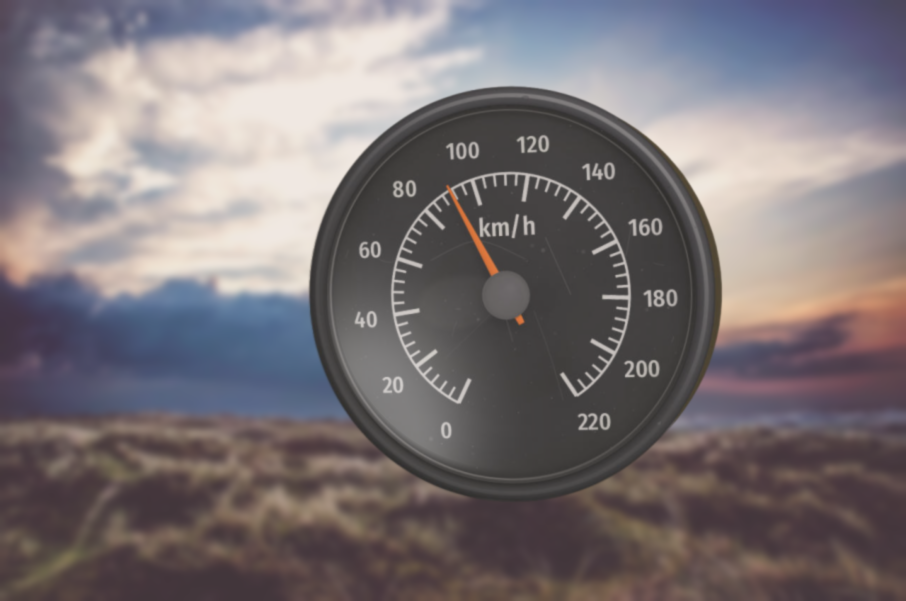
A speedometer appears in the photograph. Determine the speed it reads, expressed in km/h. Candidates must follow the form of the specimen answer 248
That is 92
